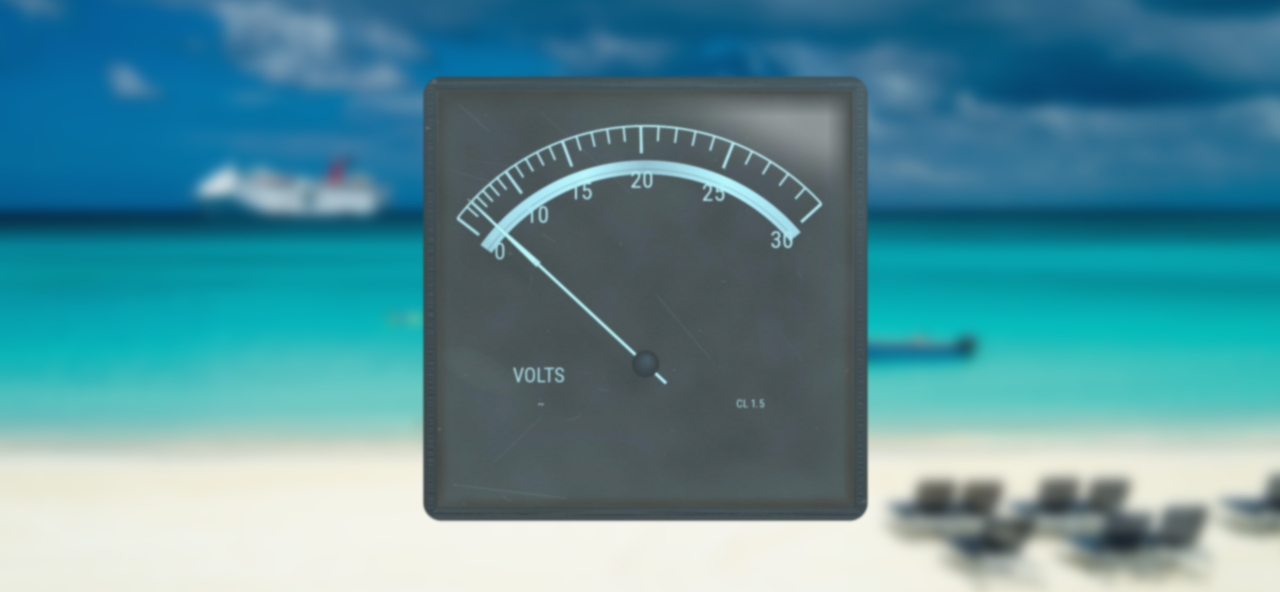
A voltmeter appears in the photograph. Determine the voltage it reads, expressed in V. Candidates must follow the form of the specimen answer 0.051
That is 5
